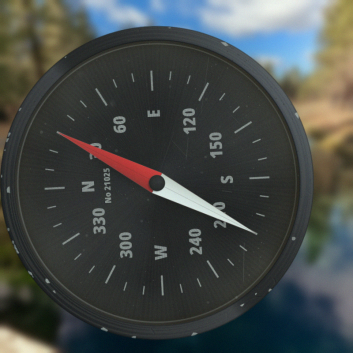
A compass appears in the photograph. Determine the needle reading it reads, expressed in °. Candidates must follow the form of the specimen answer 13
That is 30
